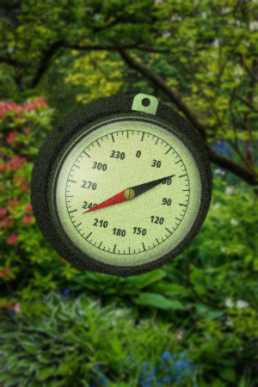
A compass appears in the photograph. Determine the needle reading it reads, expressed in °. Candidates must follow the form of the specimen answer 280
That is 235
